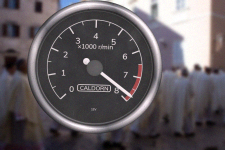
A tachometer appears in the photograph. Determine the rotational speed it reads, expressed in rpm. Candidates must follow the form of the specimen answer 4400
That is 7750
